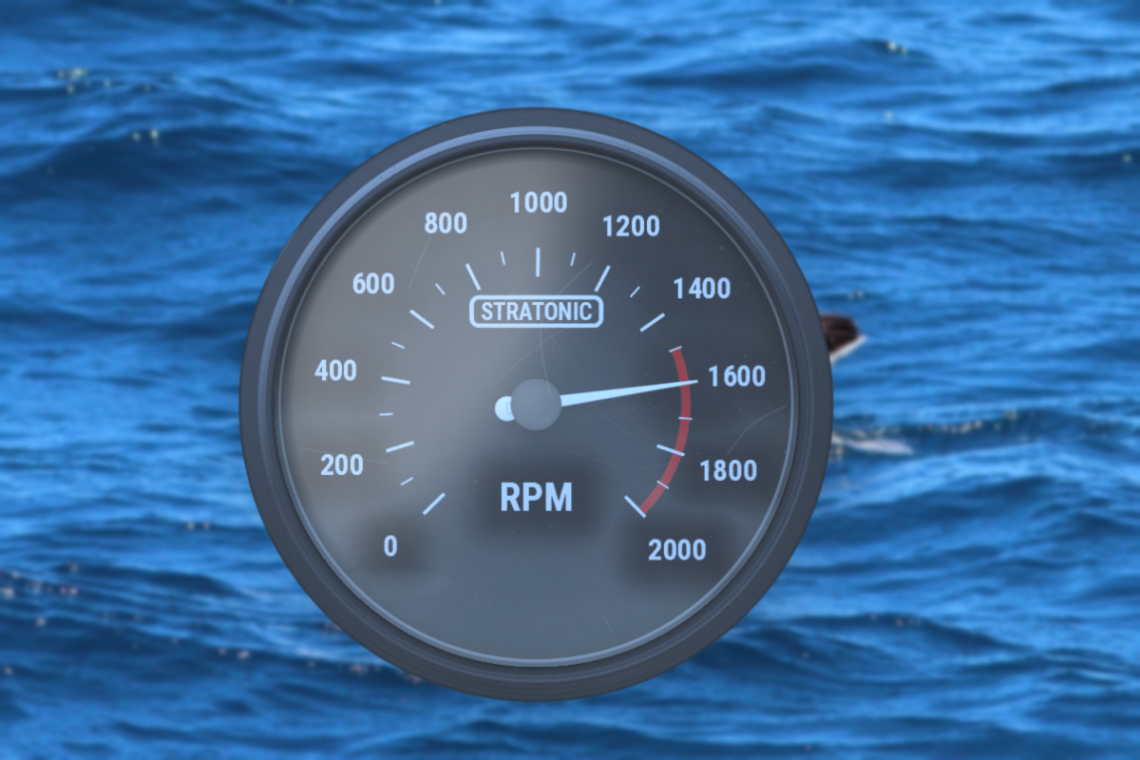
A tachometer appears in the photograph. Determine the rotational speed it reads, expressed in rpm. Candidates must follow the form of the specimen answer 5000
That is 1600
